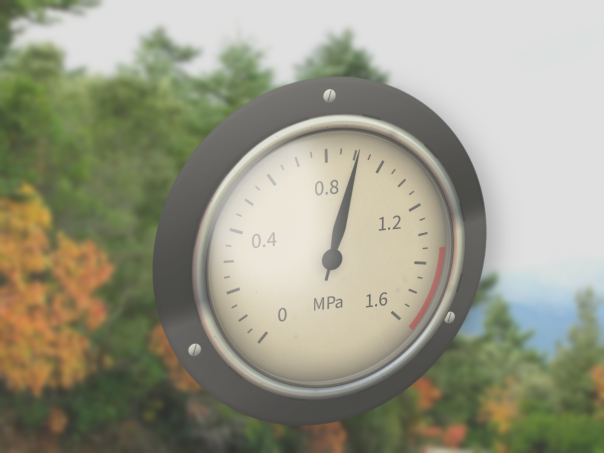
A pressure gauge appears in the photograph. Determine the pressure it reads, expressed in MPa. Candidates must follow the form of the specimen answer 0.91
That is 0.9
